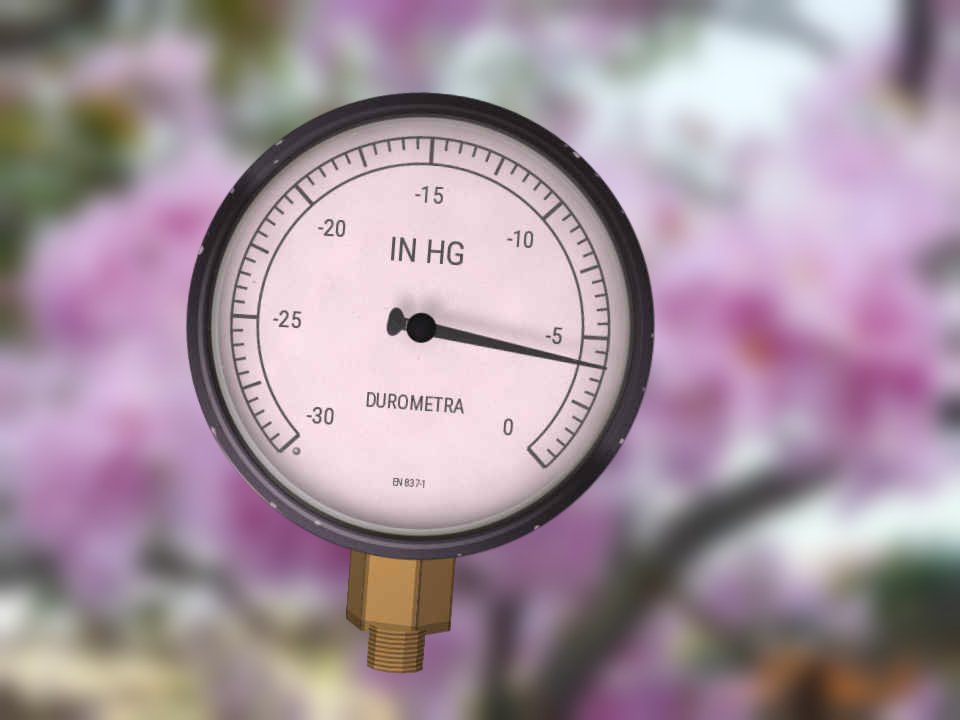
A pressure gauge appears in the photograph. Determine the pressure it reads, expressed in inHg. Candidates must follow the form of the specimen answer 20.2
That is -4
